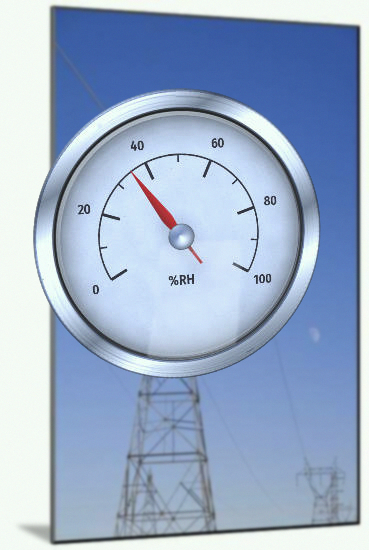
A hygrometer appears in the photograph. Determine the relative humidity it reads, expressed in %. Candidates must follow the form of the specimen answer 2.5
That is 35
